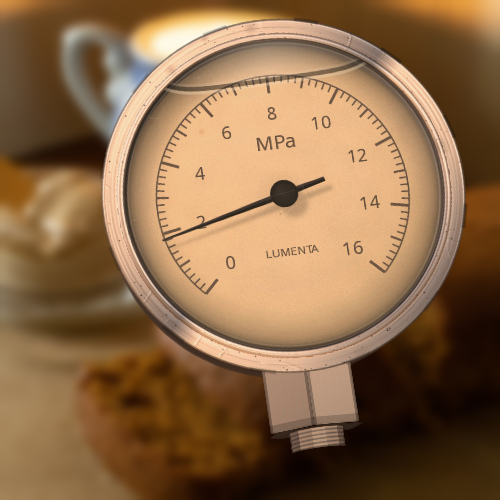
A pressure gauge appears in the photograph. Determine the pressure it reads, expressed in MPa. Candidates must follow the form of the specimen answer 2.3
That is 1.8
